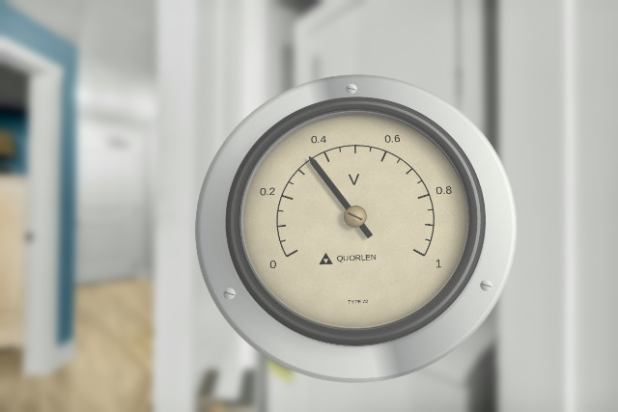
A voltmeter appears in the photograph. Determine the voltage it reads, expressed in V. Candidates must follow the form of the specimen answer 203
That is 0.35
